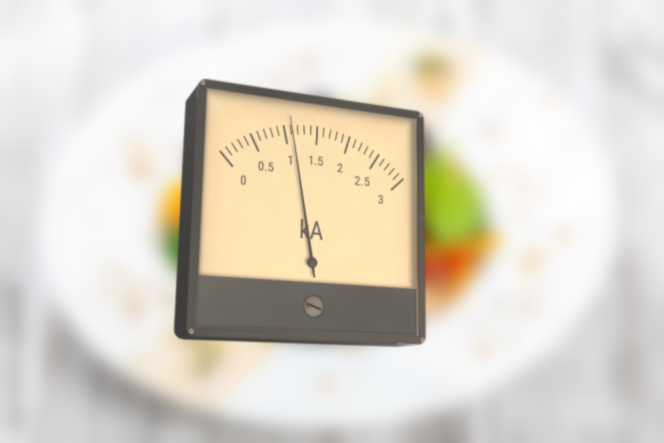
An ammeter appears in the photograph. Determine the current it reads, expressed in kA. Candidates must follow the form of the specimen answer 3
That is 1.1
